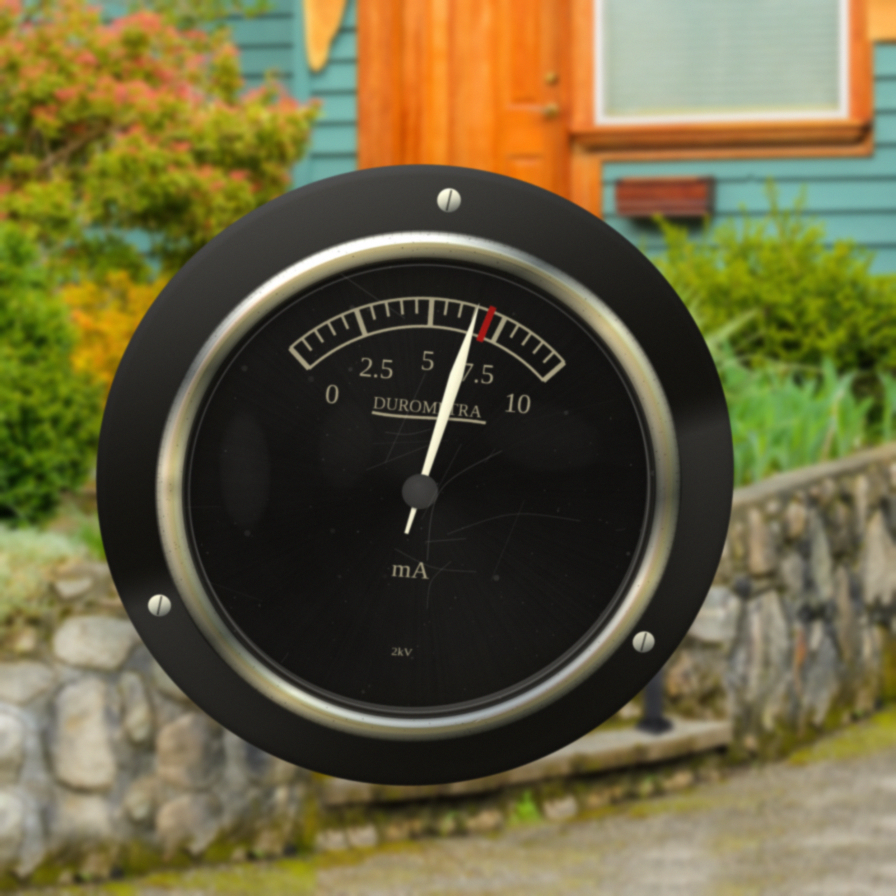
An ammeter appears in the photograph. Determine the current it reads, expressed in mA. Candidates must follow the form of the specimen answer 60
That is 6.5
